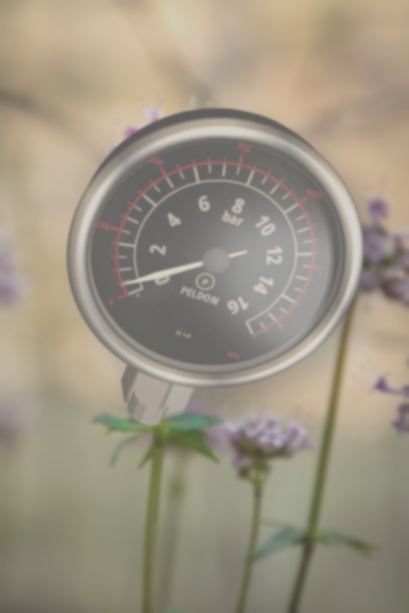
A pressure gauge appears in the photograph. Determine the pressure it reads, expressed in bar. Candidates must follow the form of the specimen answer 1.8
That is 0.5
